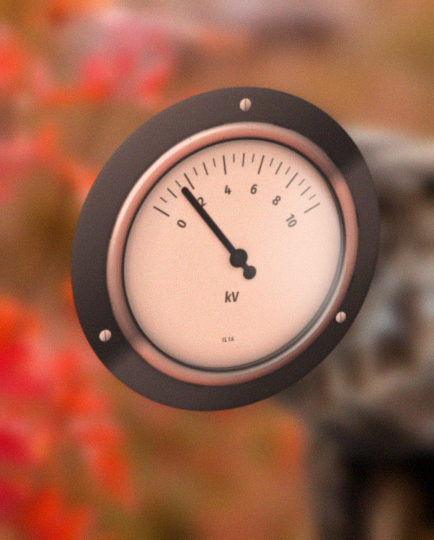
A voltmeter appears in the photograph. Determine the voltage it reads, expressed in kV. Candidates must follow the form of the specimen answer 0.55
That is 1.5
